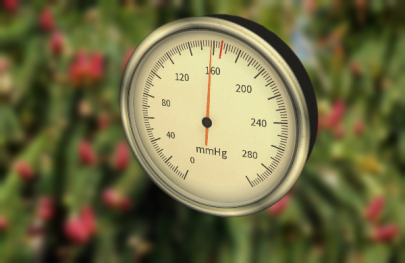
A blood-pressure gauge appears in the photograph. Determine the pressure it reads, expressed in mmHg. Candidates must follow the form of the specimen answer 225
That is 160
